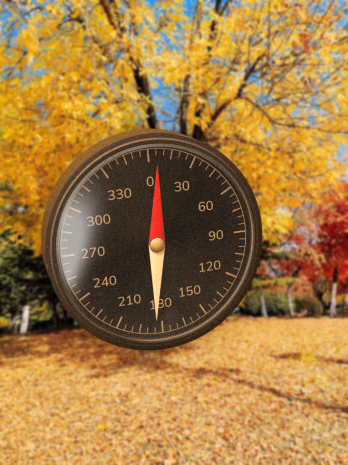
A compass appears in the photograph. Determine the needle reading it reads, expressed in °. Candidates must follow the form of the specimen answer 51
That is 5
